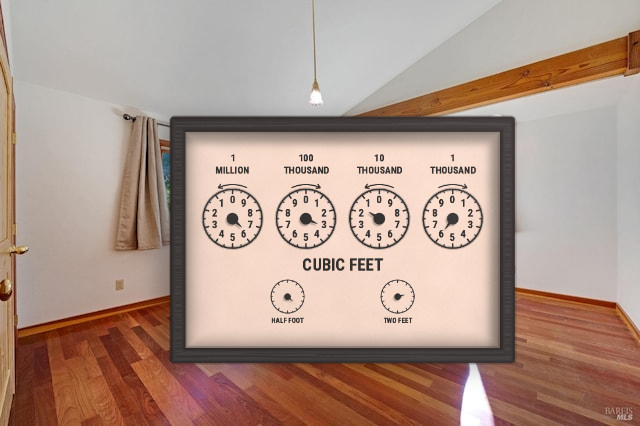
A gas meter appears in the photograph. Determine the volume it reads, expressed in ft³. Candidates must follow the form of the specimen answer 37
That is 631600
